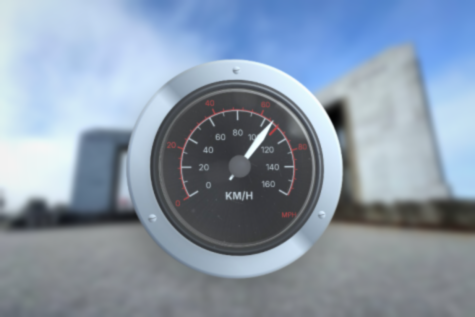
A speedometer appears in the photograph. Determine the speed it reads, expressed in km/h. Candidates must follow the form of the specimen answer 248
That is 105
